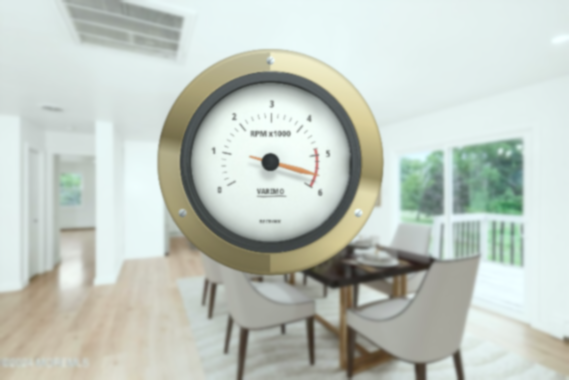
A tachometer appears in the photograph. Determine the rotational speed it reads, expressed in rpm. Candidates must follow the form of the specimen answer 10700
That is 5600
